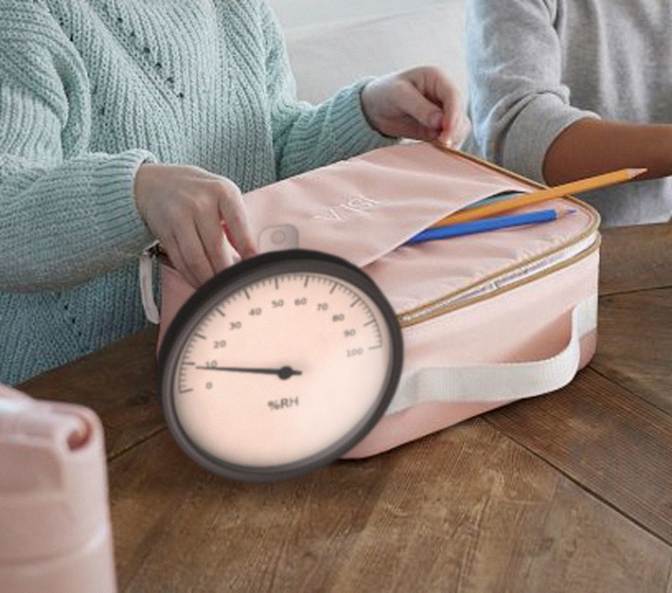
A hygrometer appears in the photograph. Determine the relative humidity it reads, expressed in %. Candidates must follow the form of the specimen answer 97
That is 10
